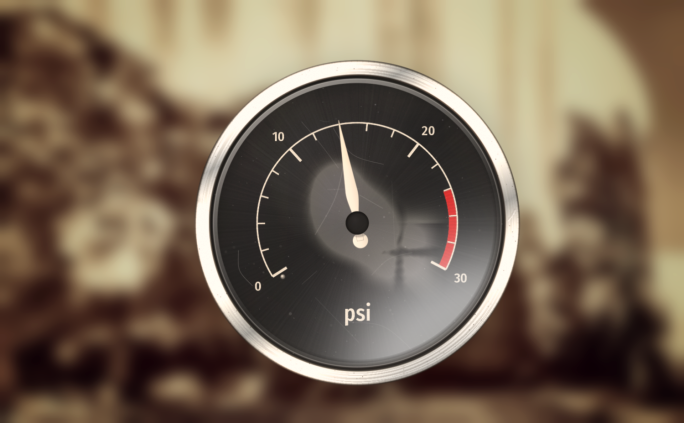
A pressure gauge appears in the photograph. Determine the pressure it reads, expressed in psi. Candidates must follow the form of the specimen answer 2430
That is 14
